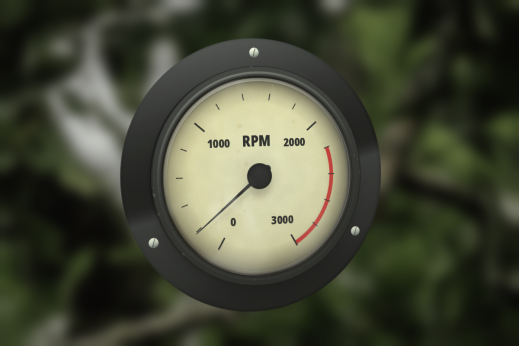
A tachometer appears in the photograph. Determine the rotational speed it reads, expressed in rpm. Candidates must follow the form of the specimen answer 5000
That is 200
